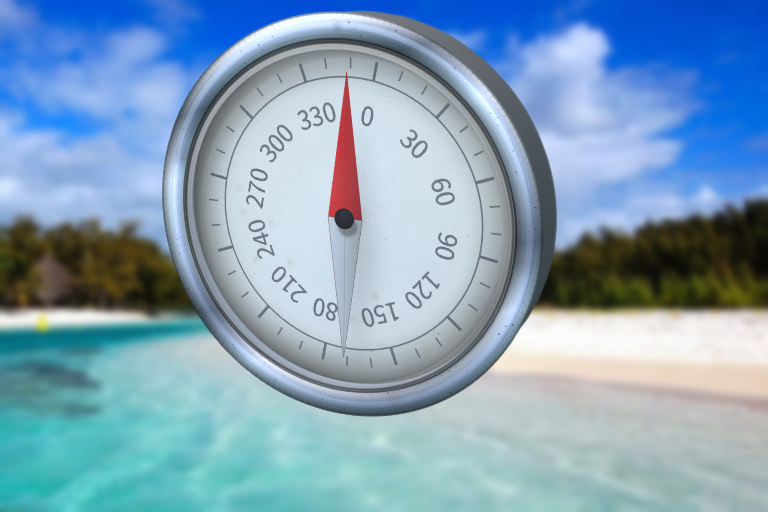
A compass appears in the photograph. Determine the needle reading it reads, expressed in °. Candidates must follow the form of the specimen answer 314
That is 350
